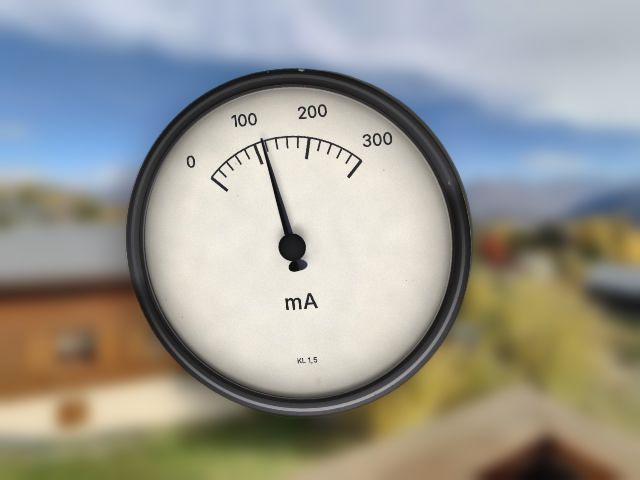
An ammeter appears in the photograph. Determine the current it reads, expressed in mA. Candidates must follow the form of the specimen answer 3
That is 120
